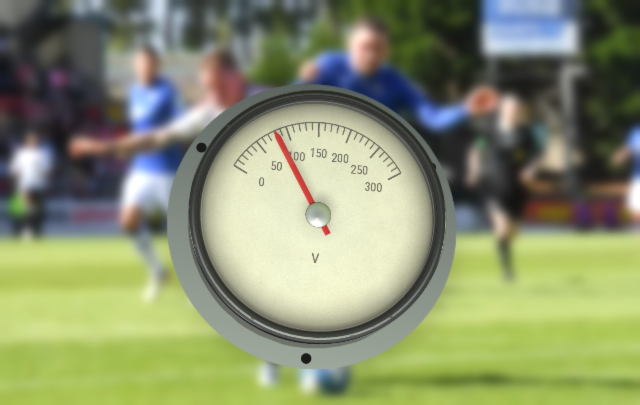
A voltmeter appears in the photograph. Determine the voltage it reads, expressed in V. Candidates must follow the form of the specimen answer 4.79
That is 80
